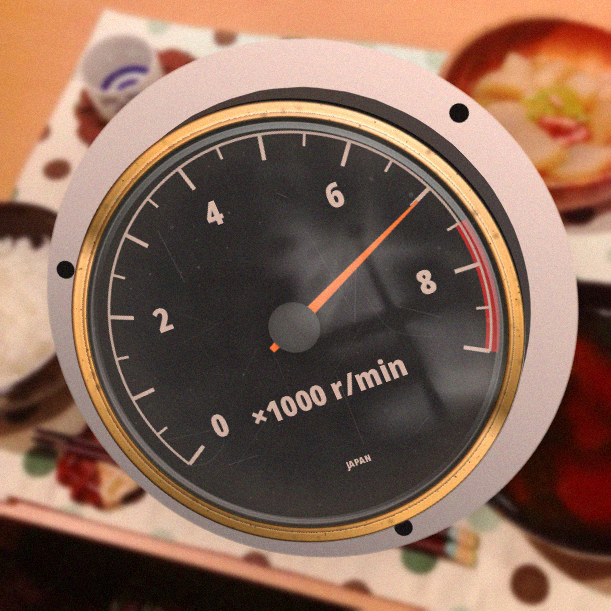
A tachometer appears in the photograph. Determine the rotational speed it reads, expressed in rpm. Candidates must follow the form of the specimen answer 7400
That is 7000
